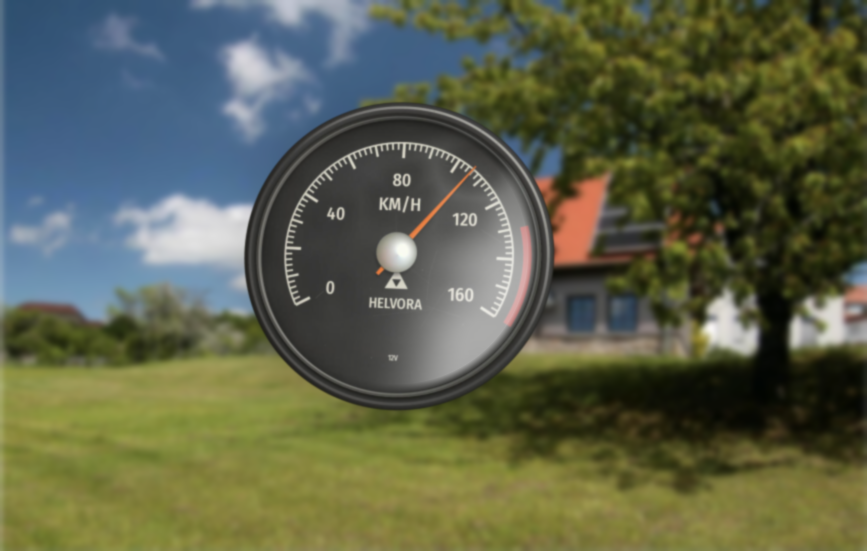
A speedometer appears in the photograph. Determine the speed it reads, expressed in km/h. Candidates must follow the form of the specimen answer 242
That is 106
